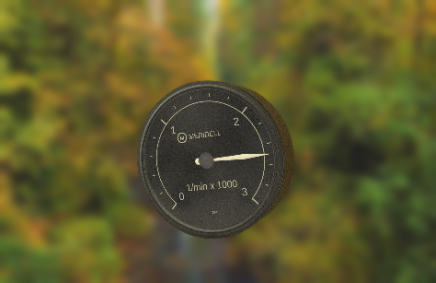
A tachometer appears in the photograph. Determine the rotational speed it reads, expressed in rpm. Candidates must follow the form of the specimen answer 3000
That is 2500
